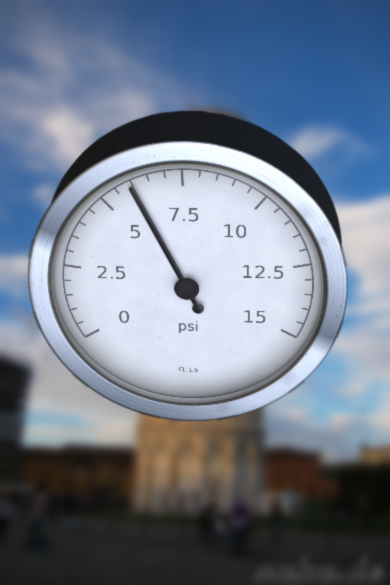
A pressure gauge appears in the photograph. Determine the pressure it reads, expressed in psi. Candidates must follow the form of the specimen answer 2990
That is 6
